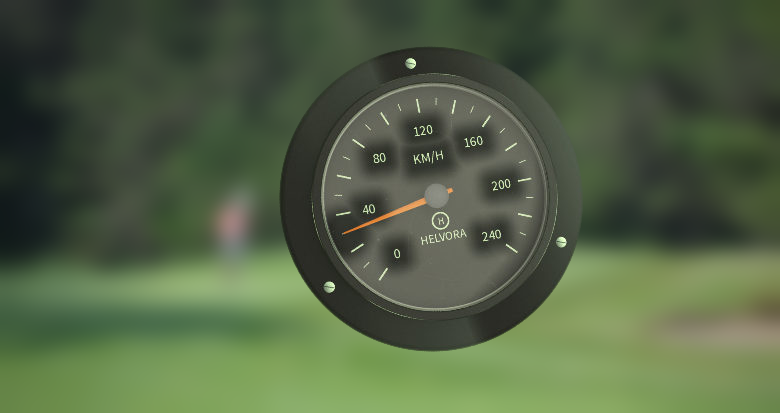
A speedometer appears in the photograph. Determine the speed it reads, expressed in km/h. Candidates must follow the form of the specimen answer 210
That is 30
